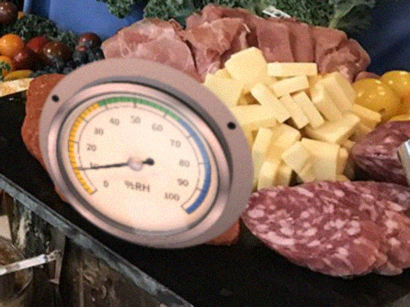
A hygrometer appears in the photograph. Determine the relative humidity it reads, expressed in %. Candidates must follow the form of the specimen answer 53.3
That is 10
